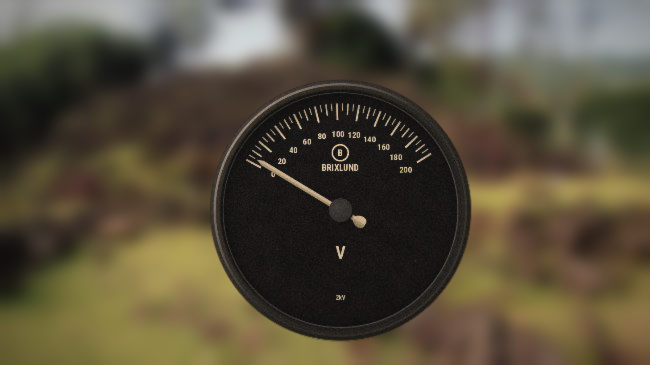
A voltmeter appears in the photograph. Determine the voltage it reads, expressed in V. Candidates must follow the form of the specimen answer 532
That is 5
